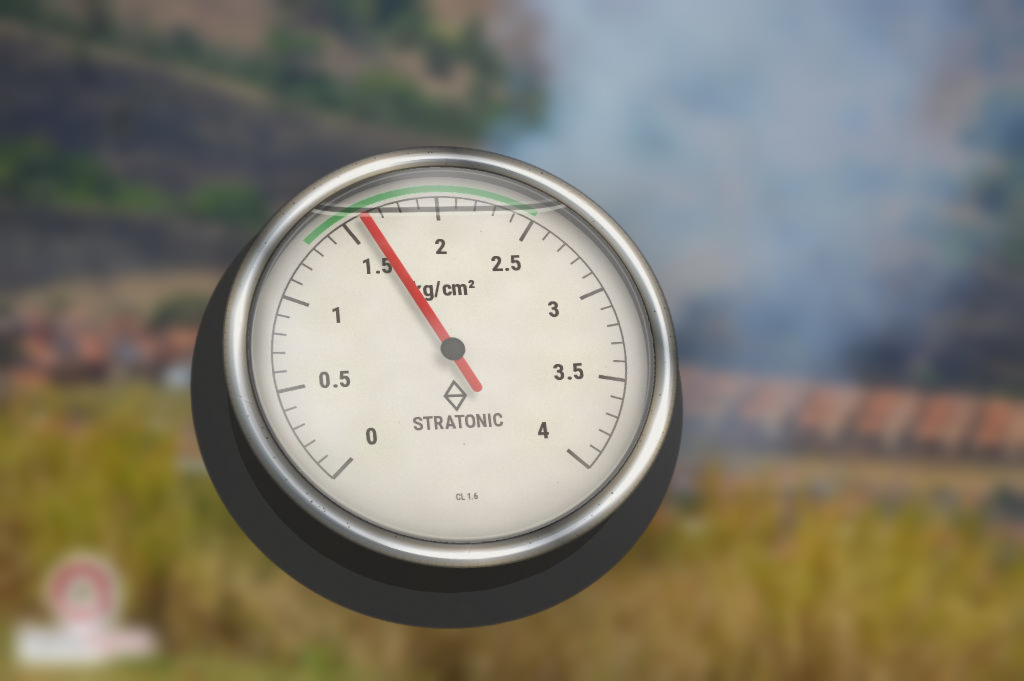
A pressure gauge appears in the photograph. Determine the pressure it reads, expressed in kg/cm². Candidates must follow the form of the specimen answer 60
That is 1.6
